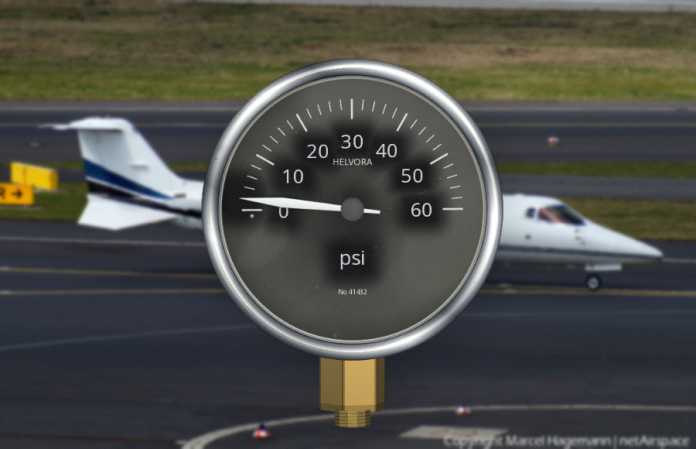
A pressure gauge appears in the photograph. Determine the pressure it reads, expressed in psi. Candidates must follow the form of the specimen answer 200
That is 2
